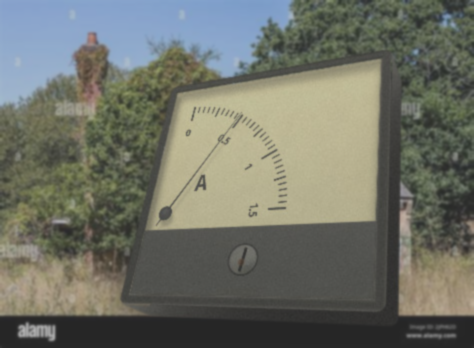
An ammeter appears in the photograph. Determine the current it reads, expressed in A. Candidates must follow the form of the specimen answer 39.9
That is 0.5
